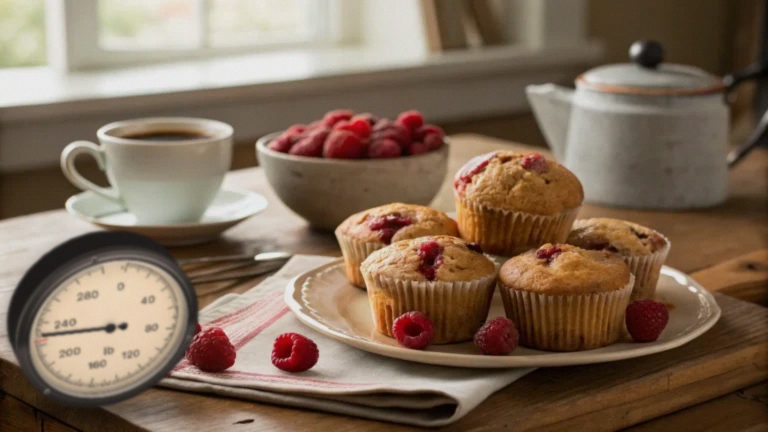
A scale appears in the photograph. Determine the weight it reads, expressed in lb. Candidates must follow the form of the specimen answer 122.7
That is 230
